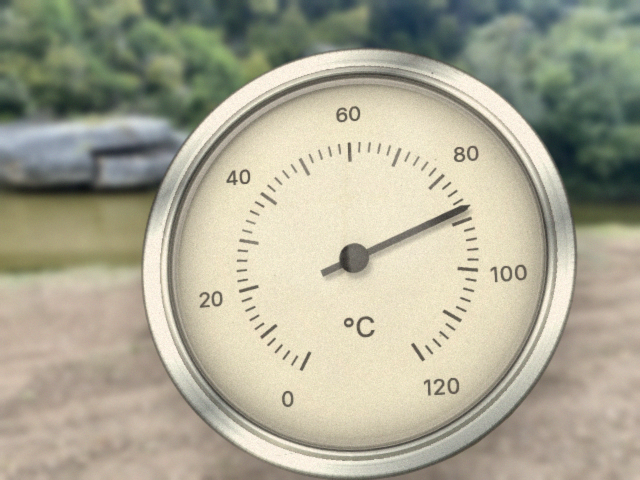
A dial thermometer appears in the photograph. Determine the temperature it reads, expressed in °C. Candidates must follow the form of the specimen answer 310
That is 88
